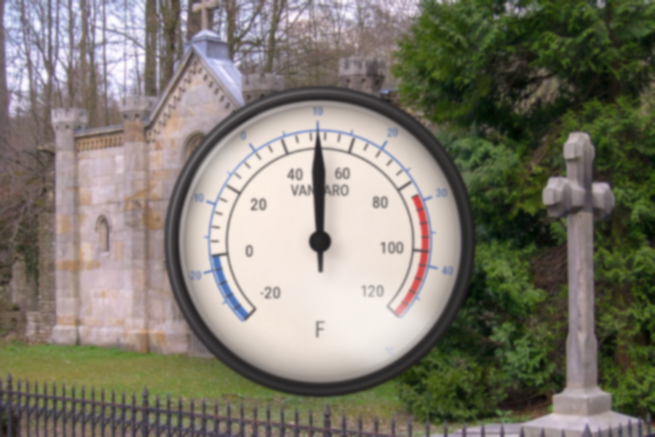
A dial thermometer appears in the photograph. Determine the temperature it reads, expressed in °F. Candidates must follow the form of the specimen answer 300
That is 50
